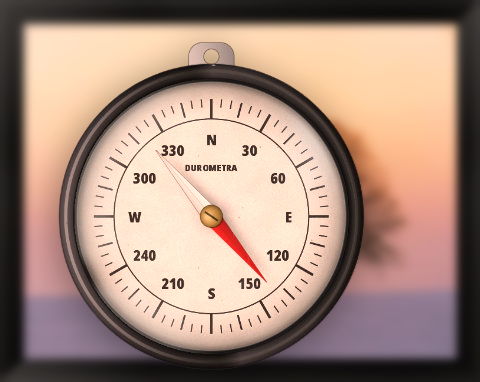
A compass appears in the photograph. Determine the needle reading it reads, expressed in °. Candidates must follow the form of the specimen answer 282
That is 140
